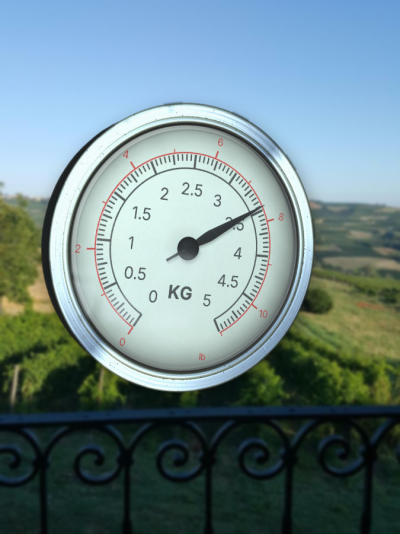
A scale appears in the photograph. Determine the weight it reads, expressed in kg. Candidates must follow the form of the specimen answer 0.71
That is 3.45
